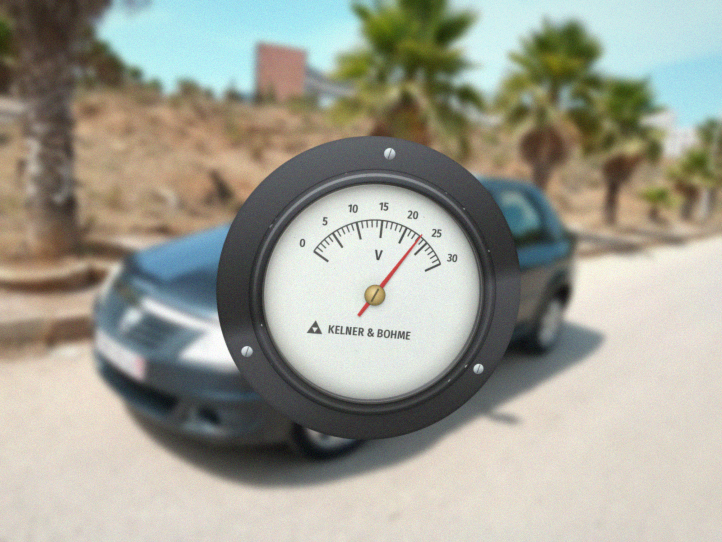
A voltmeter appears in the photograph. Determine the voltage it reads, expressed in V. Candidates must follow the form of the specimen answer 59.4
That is 23
